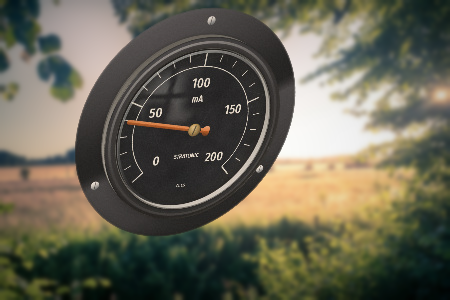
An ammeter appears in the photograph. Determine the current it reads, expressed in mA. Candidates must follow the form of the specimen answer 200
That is 40
